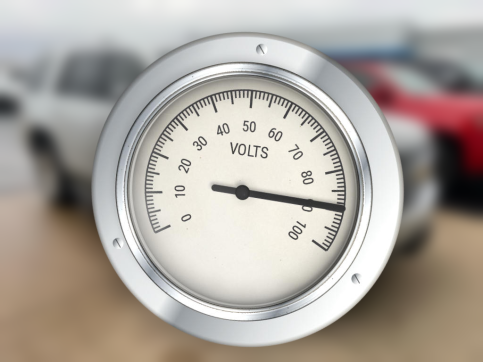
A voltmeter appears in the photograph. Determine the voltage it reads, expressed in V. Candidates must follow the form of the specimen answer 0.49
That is 89
